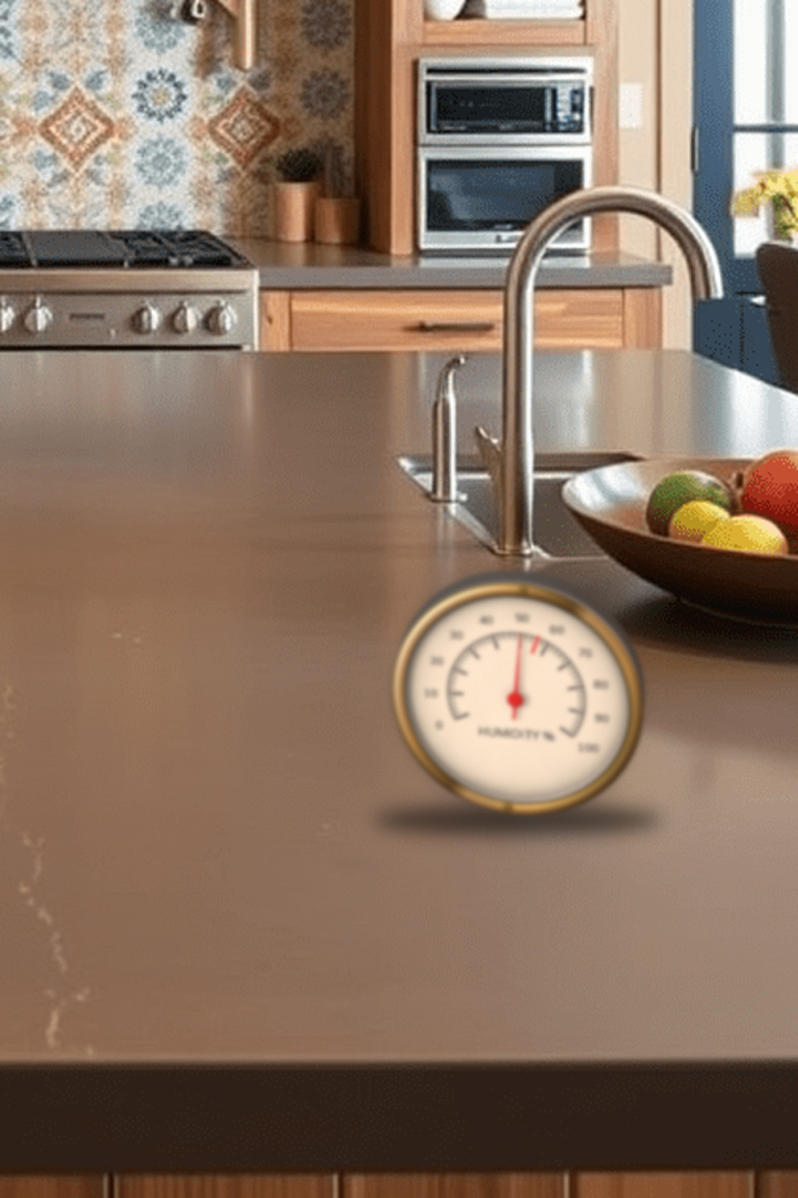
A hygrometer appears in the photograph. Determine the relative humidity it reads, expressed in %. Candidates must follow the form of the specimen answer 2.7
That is 50
